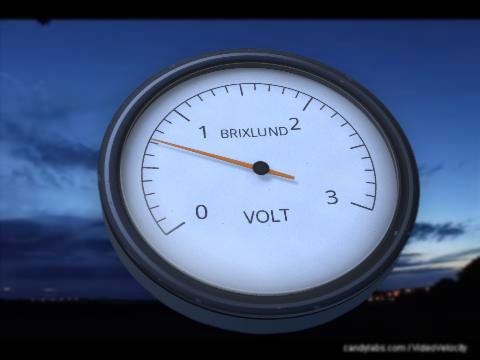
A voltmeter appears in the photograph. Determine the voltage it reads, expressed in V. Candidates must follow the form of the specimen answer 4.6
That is 0.7
